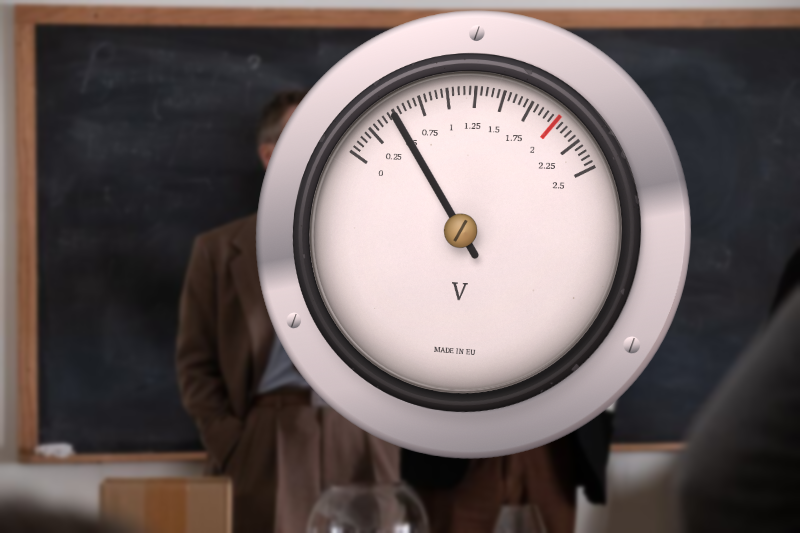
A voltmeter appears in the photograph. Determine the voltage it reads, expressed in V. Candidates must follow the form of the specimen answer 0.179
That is 0.5
